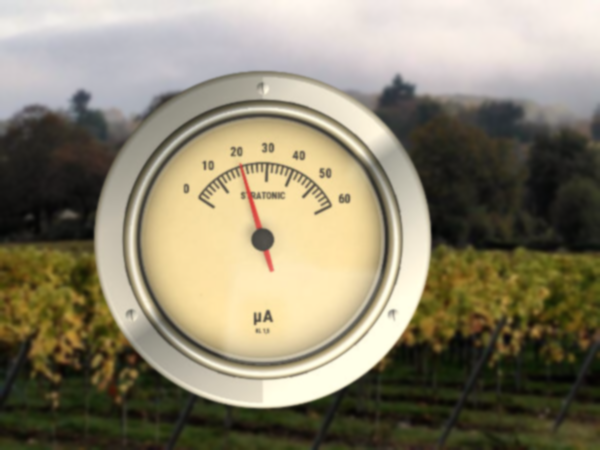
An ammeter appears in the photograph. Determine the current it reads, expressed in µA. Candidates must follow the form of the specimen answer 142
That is 20
